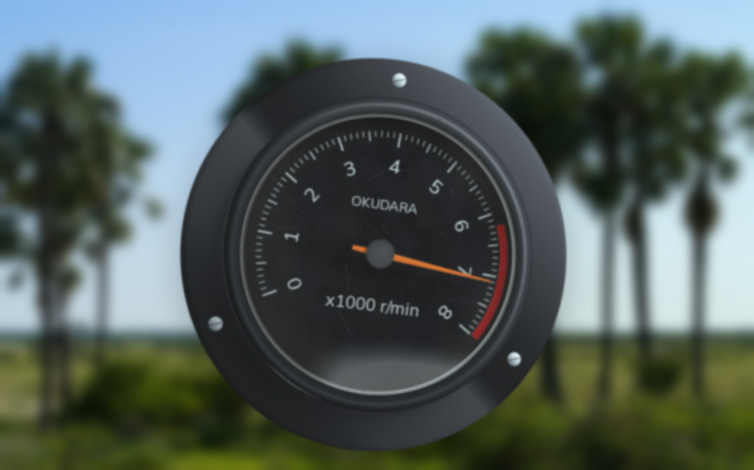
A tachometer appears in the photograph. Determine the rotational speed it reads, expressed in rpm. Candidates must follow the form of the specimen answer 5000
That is 7100
